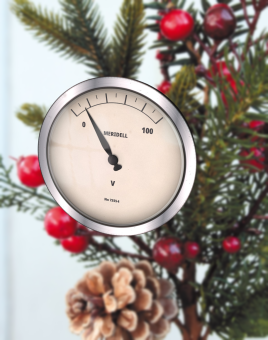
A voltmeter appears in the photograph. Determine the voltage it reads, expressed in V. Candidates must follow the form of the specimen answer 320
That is 15
